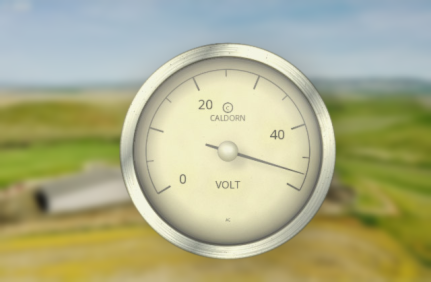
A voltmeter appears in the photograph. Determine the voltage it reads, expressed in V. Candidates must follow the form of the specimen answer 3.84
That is 47.5
